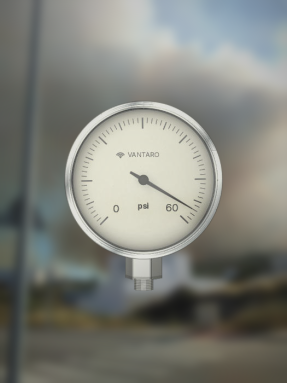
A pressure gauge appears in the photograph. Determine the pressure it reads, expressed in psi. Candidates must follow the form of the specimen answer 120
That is 57
